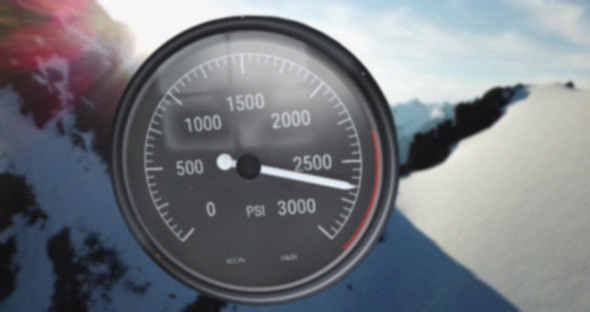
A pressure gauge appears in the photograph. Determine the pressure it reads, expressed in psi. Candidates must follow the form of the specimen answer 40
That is 2650
